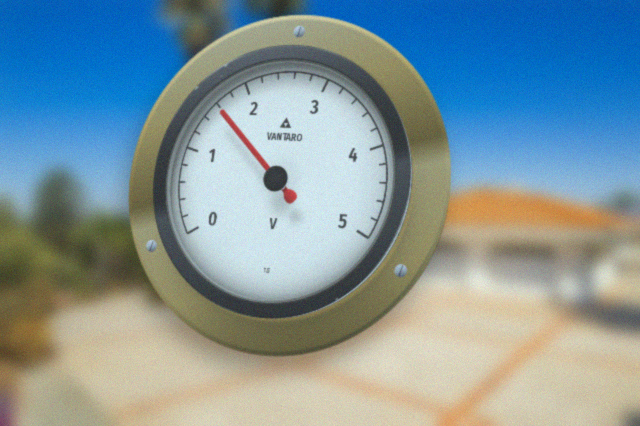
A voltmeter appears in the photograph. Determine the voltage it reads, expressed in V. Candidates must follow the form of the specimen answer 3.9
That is 1.6
